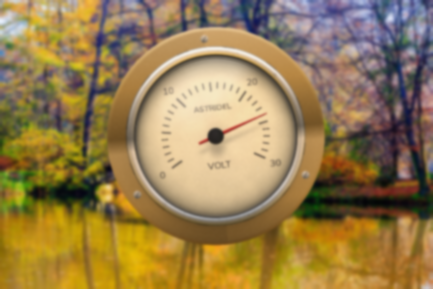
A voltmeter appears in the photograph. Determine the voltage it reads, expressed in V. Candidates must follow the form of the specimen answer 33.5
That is 24
